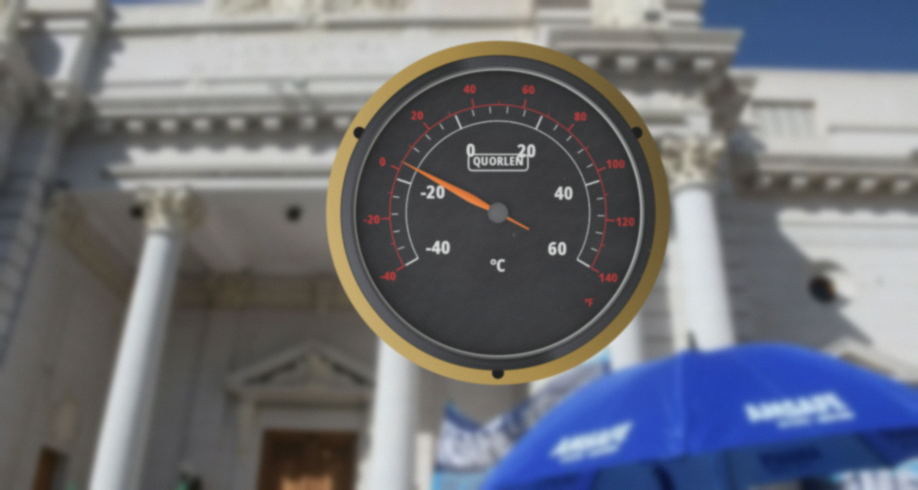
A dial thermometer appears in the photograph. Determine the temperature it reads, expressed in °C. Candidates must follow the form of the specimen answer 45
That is -16
